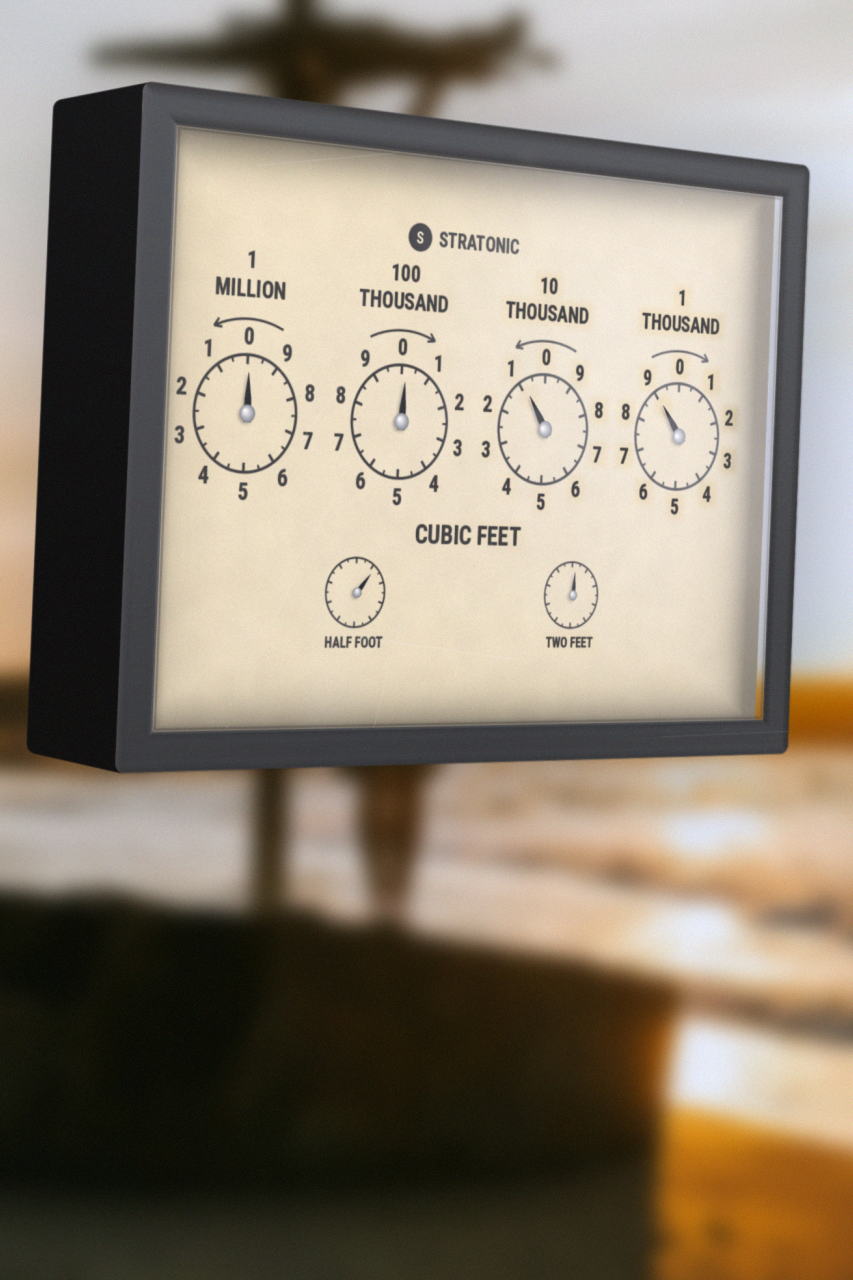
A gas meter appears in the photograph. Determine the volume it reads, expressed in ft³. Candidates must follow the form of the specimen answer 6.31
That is 900
